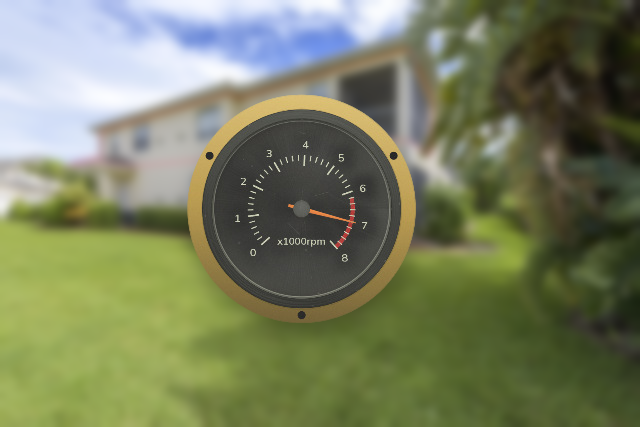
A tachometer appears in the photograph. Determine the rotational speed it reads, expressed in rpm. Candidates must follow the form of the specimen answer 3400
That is 7000
